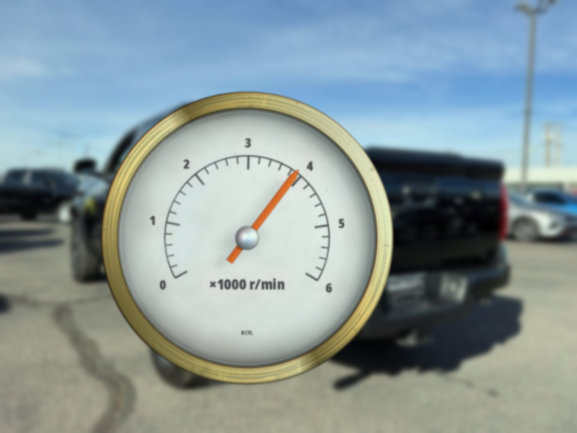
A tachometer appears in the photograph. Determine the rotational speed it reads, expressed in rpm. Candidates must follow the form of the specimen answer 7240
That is 3900
